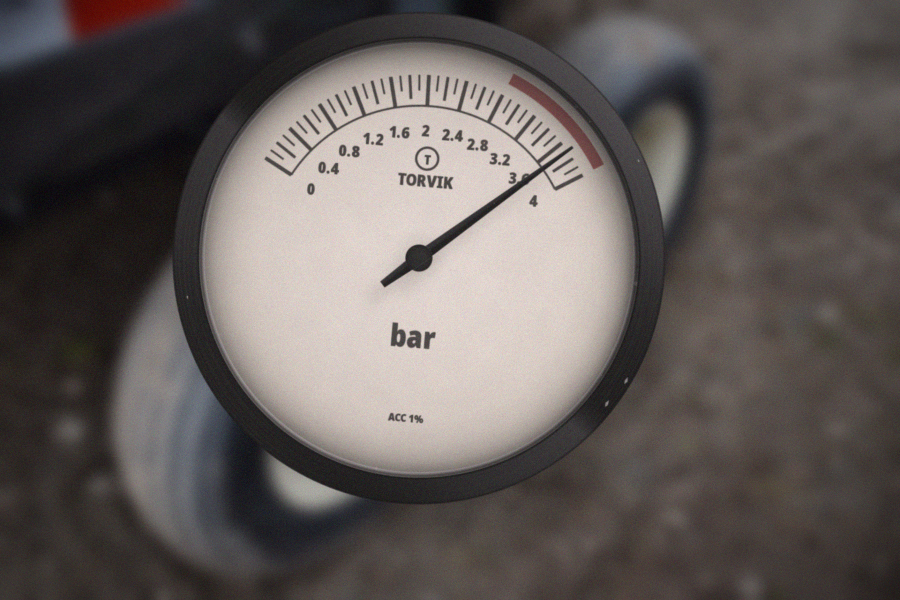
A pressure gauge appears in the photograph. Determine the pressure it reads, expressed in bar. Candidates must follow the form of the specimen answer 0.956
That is 3.7
